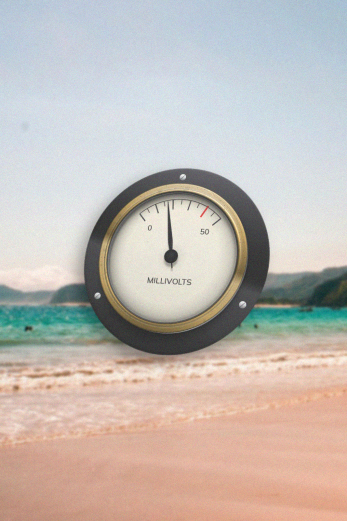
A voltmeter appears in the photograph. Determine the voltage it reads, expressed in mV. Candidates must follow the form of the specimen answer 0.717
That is 17.5
